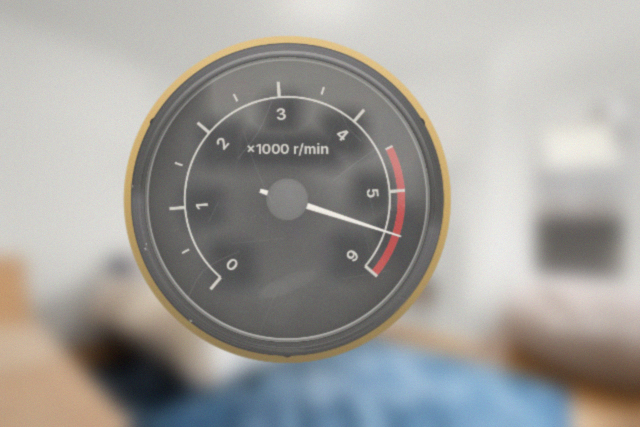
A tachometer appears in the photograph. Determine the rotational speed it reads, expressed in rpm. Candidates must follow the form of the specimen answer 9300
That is 5500
